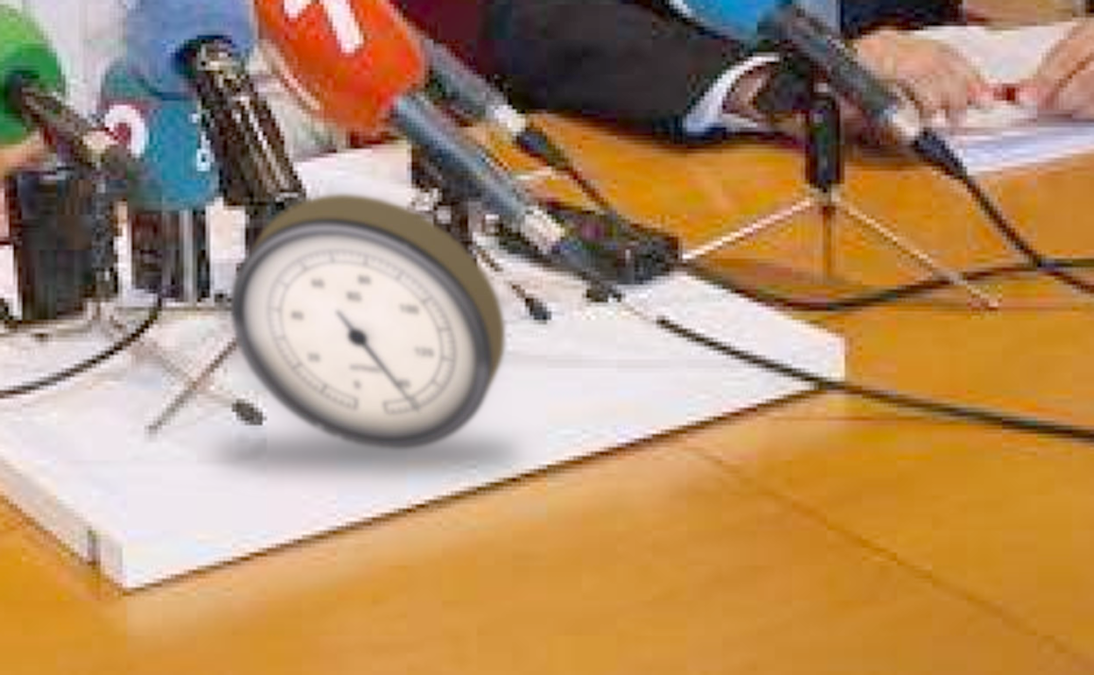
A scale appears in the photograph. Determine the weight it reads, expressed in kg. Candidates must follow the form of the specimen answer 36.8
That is 140
